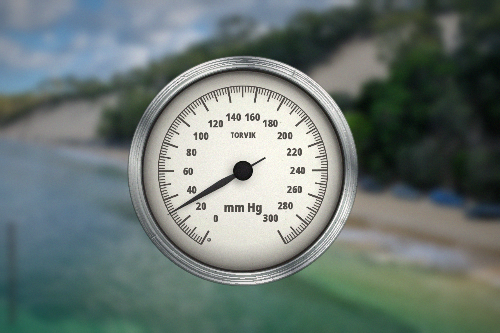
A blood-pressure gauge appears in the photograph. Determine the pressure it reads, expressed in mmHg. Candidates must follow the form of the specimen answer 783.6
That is 30
